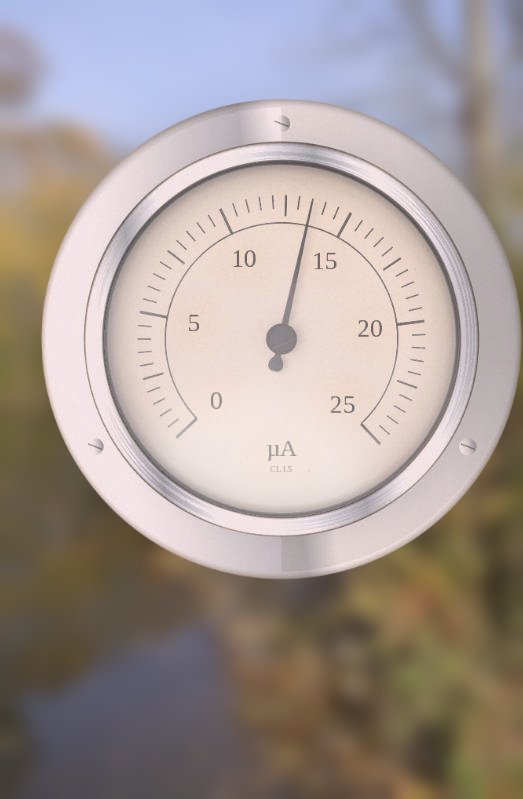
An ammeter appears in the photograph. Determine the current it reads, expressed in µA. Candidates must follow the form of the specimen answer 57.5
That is 13.5
